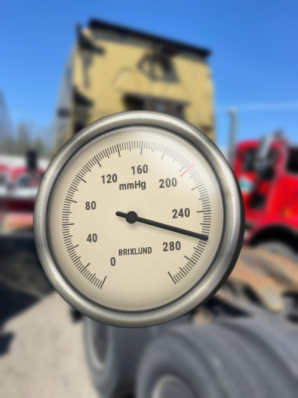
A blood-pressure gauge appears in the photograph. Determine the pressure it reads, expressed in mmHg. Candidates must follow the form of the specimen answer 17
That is 260
